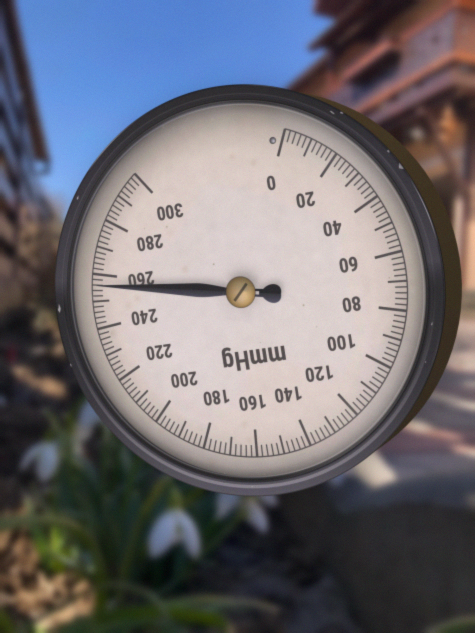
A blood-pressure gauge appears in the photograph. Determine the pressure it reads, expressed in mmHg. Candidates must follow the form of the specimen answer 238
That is 256
